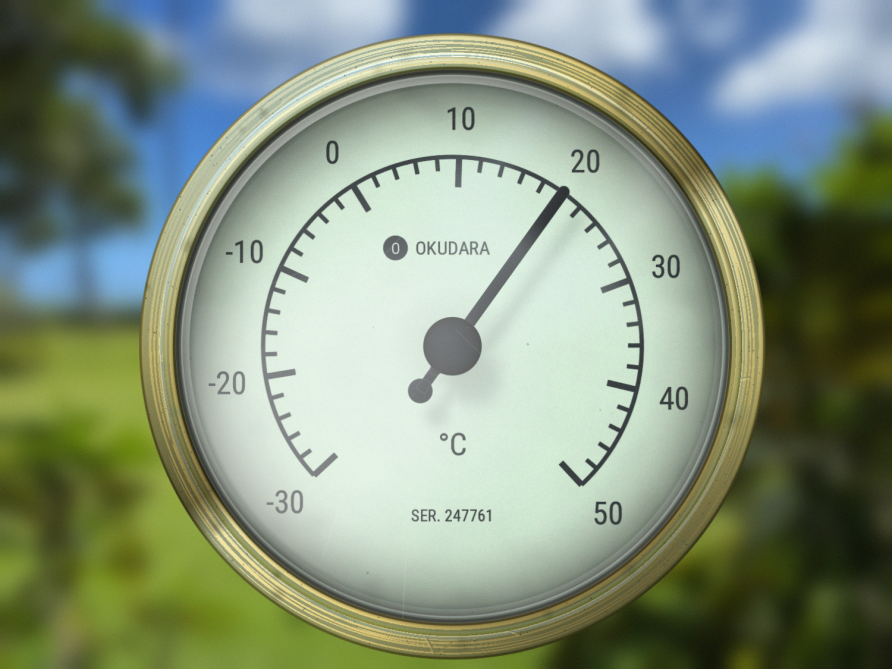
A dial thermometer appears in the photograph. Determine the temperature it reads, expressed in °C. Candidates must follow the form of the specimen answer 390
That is 20
